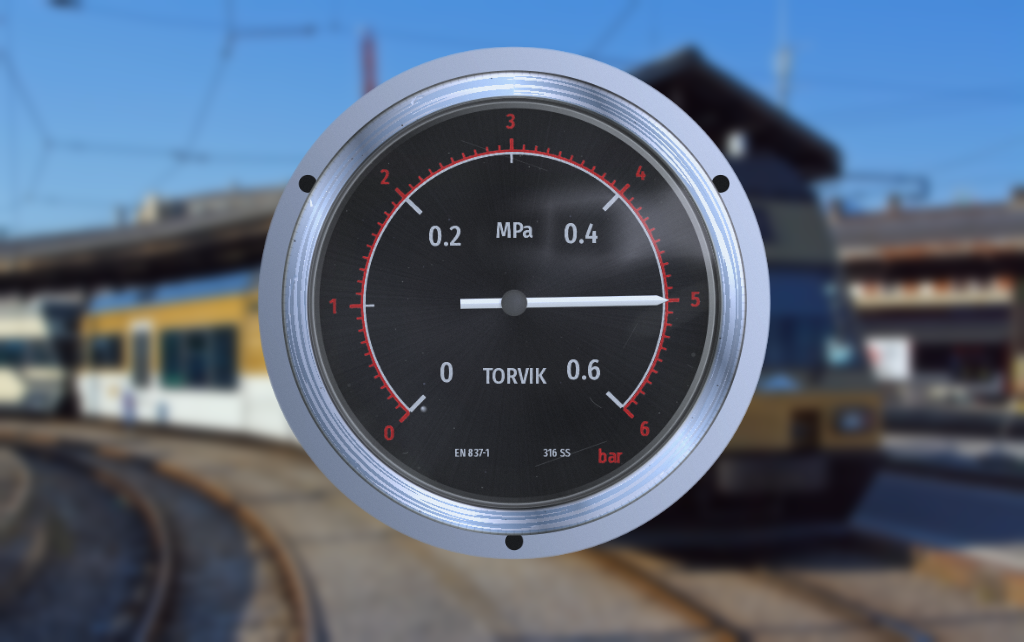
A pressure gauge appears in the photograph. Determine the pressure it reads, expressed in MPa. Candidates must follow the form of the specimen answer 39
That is 0.5
